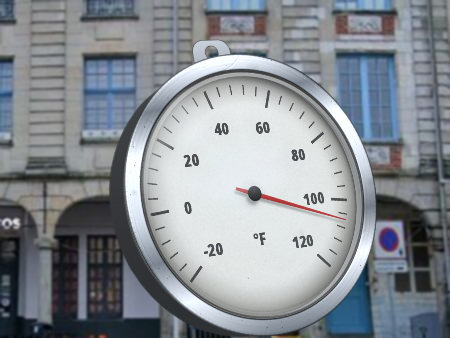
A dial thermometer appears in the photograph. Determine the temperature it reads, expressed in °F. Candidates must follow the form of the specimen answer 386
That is 106
